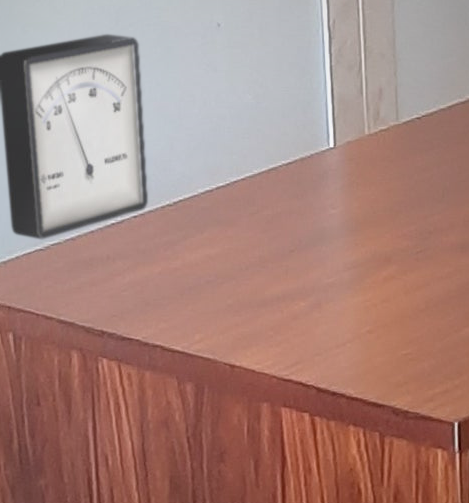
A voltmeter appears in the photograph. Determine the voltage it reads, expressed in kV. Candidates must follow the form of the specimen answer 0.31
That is 25
